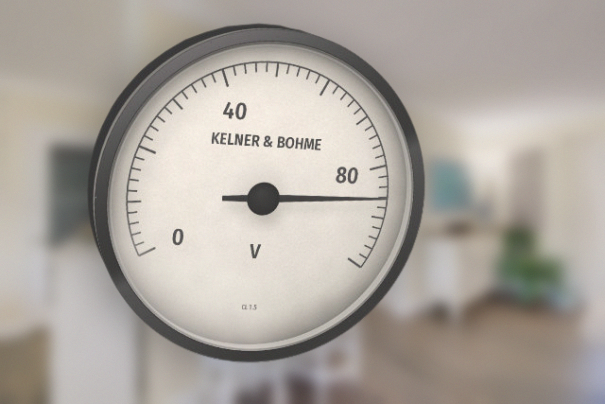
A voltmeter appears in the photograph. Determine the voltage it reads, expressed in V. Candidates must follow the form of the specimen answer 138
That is 86
